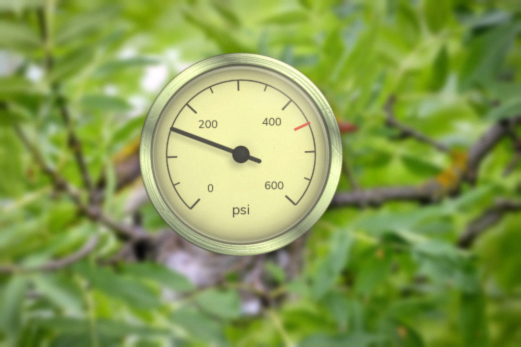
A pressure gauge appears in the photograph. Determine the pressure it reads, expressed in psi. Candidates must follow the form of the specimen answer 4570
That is 150
